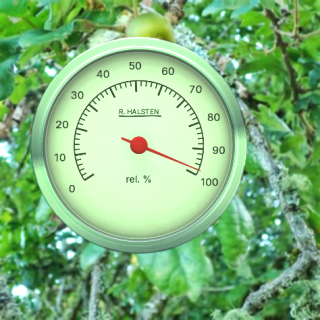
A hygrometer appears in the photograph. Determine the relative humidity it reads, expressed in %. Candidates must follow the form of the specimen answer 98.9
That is 98
